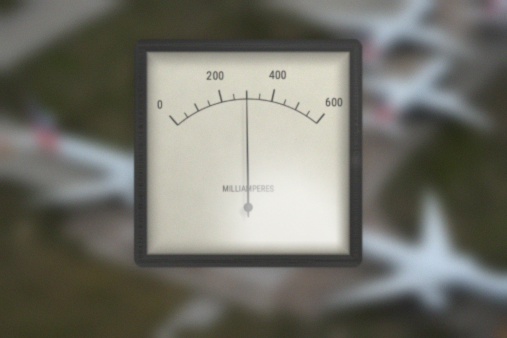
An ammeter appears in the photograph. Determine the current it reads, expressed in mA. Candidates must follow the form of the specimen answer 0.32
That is 300
